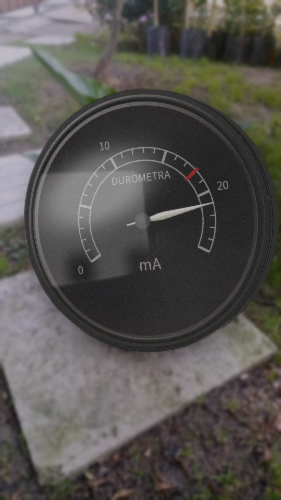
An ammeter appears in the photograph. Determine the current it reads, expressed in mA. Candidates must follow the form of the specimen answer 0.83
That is 21
